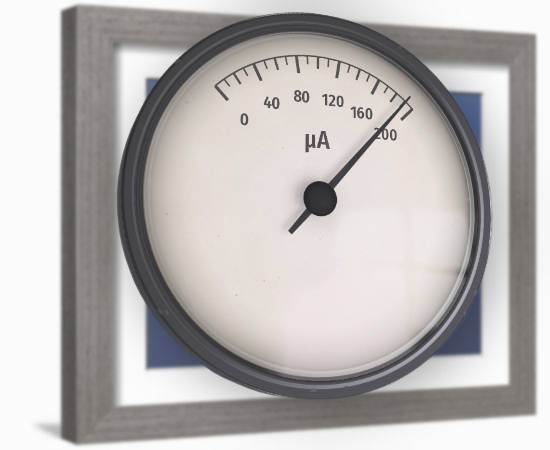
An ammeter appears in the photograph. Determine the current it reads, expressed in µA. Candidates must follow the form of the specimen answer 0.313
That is 190
